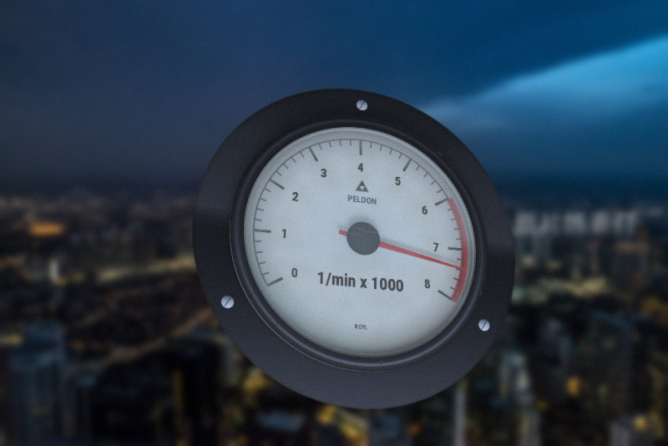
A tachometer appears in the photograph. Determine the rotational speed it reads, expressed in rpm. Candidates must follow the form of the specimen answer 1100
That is 7400
